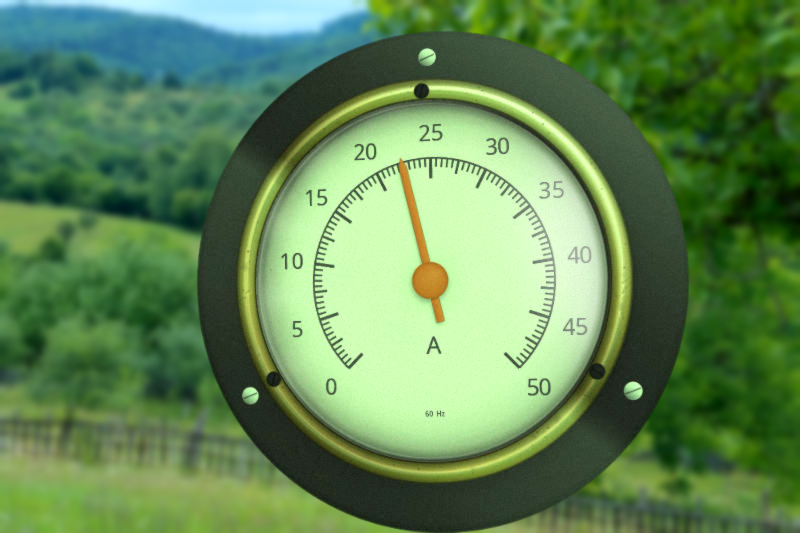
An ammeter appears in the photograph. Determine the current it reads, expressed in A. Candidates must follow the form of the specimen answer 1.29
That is 22.5
